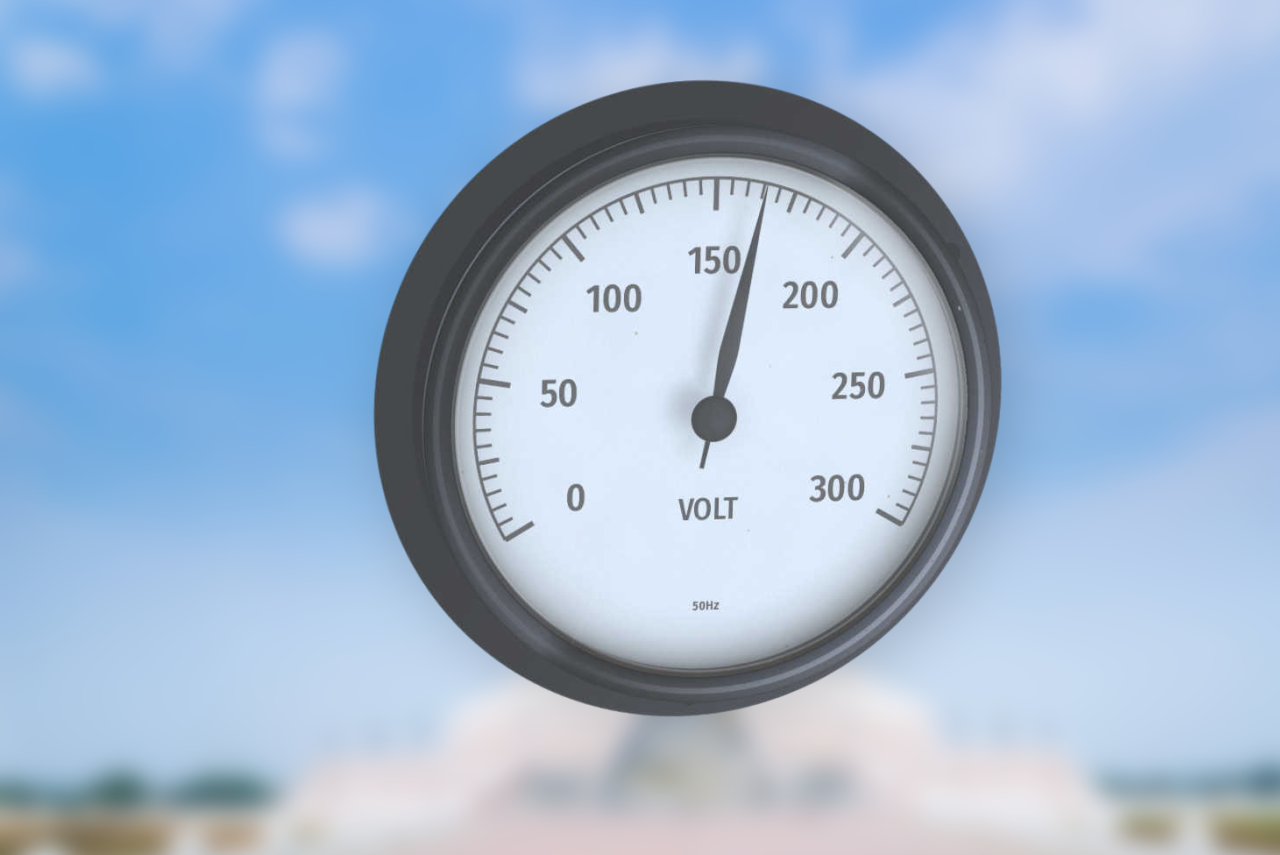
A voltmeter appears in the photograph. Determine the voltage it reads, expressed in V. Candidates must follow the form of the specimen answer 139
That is 165
